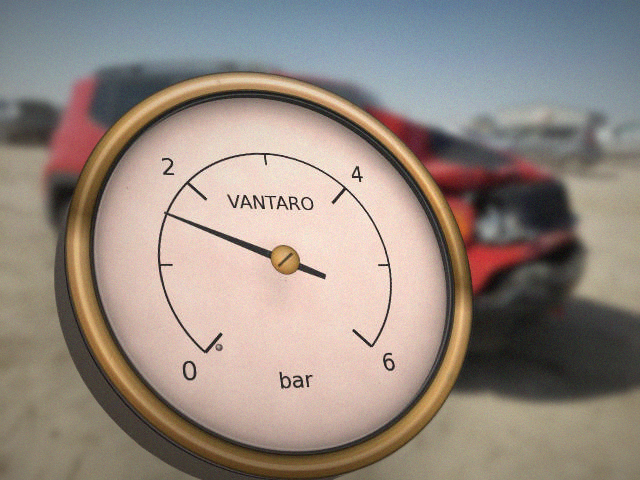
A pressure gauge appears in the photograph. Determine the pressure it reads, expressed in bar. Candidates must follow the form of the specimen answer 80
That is 1.5
